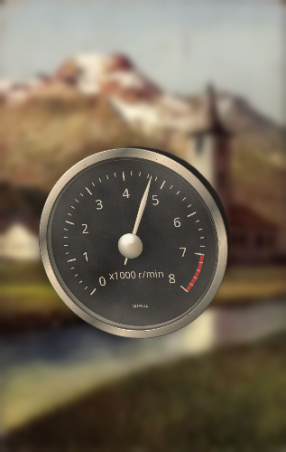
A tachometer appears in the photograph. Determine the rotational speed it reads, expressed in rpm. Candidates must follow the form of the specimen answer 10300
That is 4700
